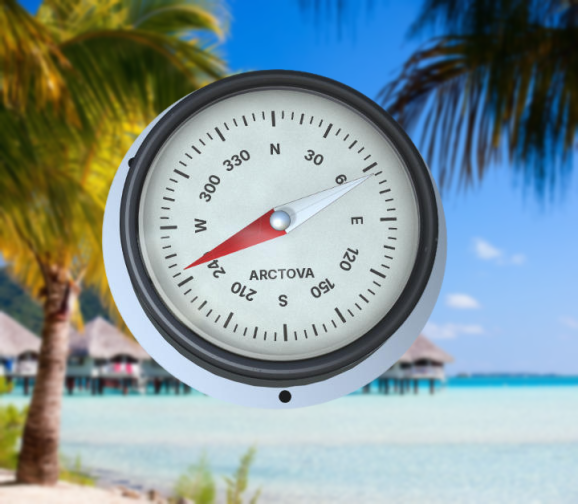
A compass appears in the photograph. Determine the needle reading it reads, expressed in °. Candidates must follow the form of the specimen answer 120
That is 245
